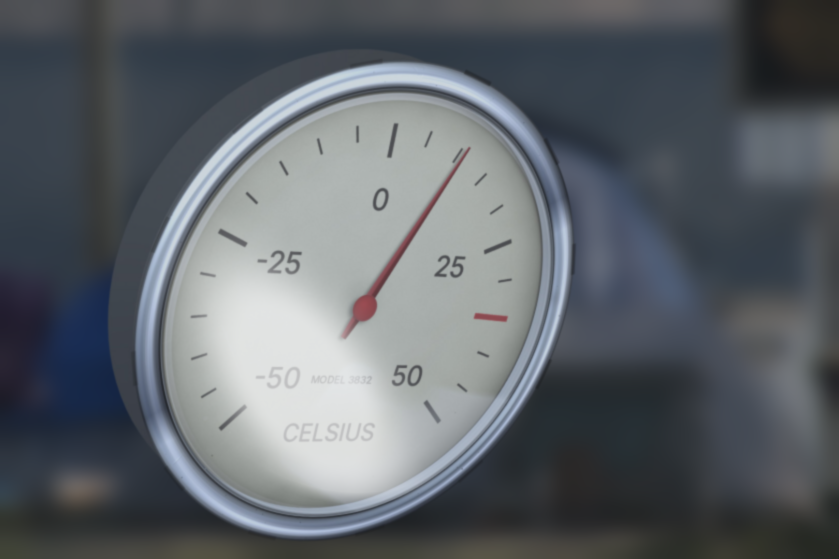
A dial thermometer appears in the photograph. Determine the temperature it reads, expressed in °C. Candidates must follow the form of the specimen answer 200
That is 10
